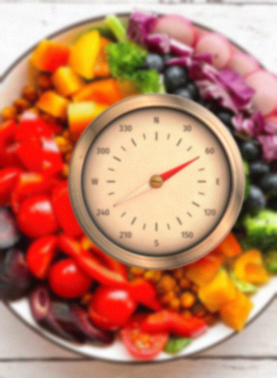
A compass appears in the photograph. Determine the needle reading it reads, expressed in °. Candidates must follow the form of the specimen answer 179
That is 60
